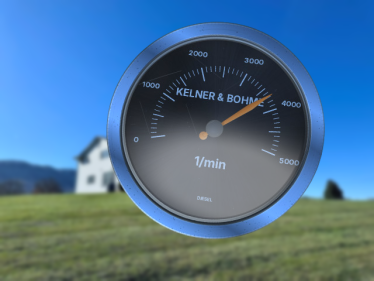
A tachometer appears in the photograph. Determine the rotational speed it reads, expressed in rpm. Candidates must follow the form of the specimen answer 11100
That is 3700
